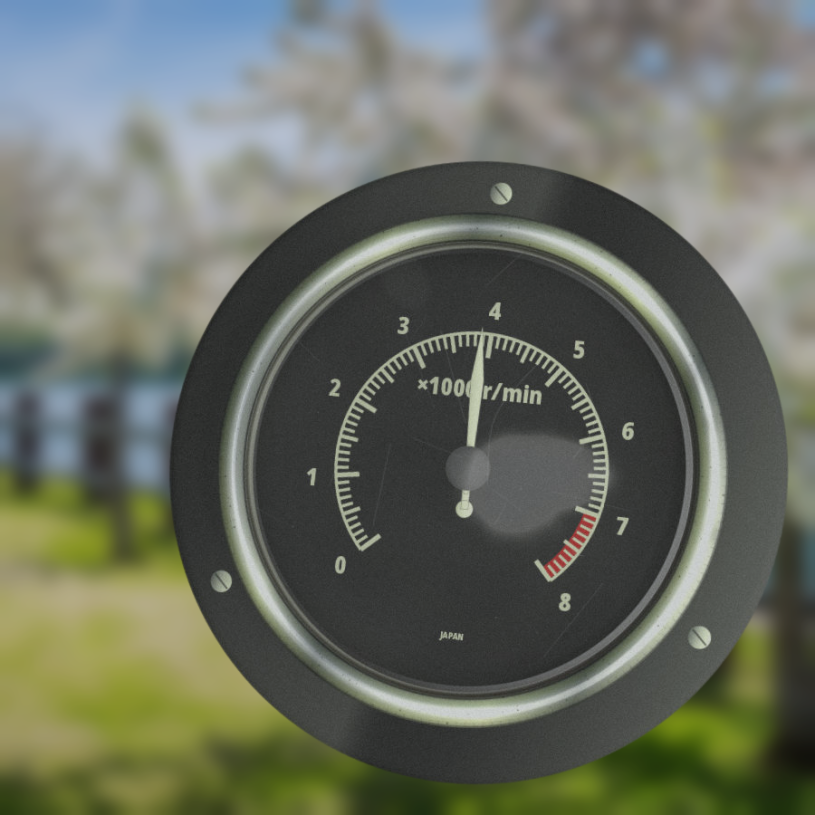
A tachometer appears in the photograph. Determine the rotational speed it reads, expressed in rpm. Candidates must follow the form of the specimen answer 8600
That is 3900
